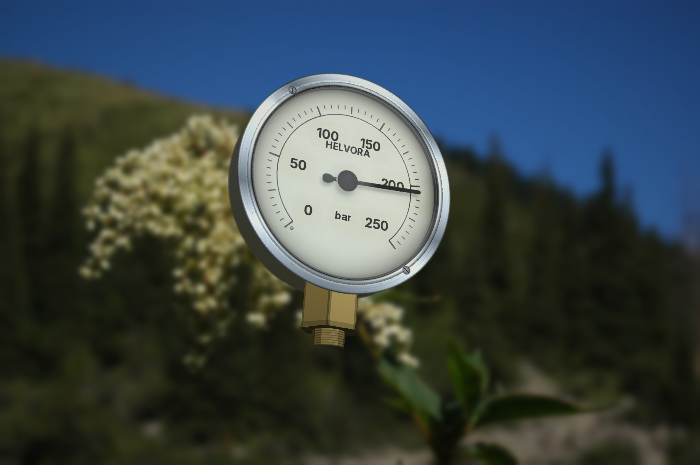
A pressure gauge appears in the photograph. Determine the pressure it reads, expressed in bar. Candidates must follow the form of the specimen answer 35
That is 205
